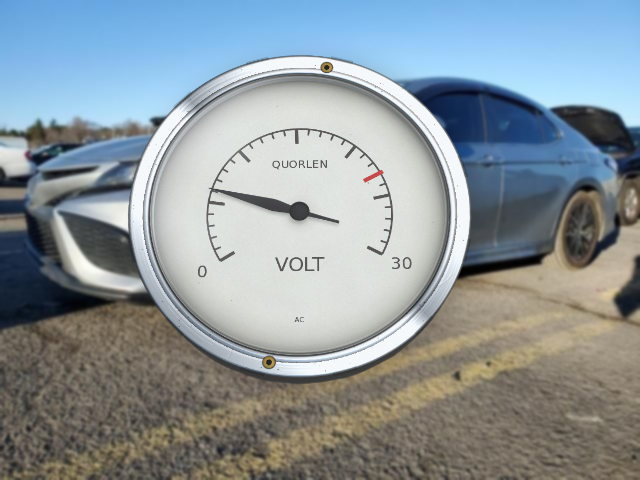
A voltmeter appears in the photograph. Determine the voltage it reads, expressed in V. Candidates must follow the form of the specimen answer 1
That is 6
